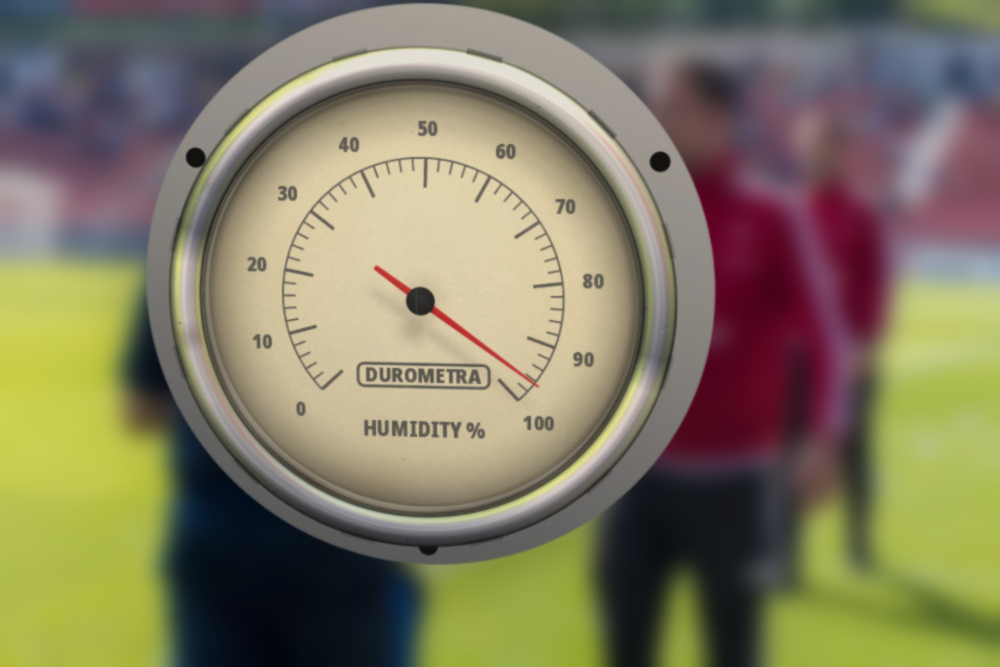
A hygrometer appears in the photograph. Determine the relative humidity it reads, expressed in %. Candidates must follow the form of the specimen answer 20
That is 96
